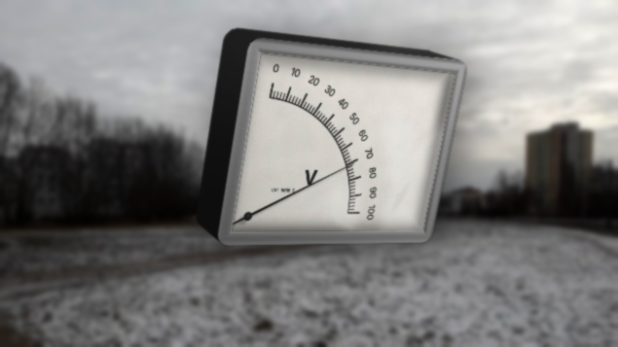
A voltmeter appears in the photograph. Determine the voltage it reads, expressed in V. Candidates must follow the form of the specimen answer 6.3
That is 70
